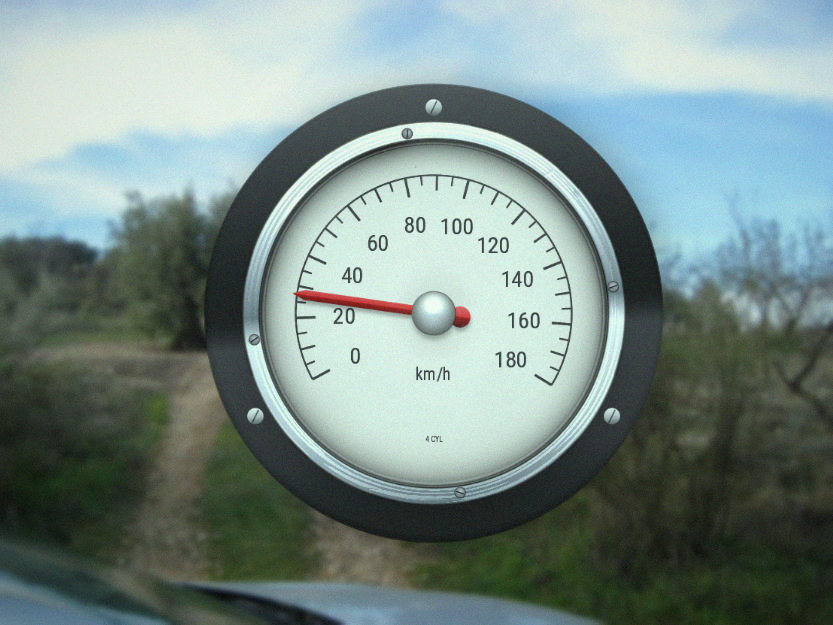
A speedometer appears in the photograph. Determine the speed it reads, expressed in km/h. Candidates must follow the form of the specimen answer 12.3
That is 27.5
